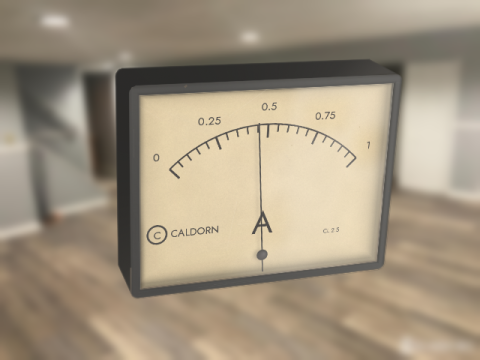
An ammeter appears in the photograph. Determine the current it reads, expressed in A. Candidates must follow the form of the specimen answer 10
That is 0.45
